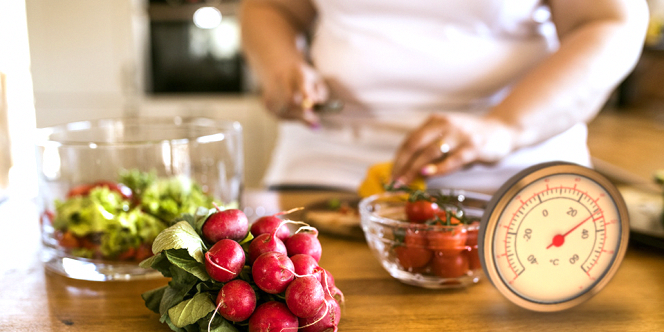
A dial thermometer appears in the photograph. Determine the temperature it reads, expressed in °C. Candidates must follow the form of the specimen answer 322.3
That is 30
